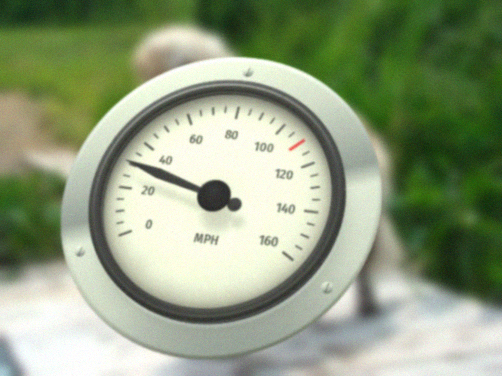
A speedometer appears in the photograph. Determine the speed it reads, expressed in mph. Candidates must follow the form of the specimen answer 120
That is 30
